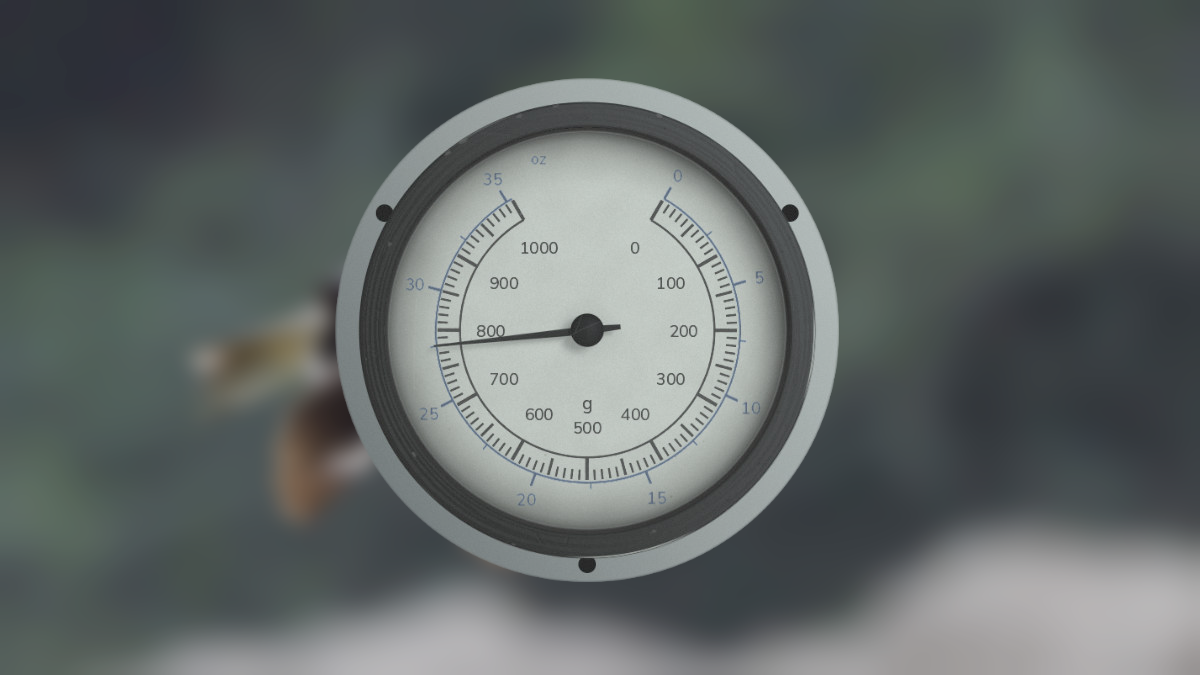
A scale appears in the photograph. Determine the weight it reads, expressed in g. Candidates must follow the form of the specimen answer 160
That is 780
